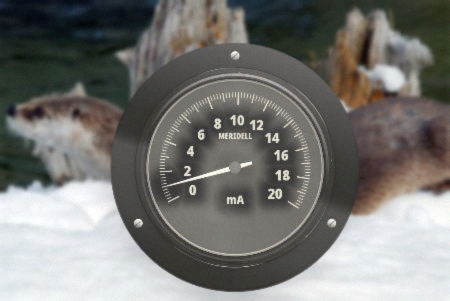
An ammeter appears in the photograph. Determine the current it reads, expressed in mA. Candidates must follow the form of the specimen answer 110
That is 1
